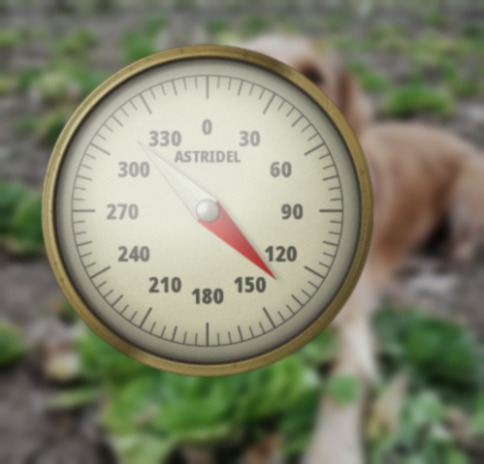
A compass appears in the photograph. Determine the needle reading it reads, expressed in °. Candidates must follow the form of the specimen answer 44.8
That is 135
